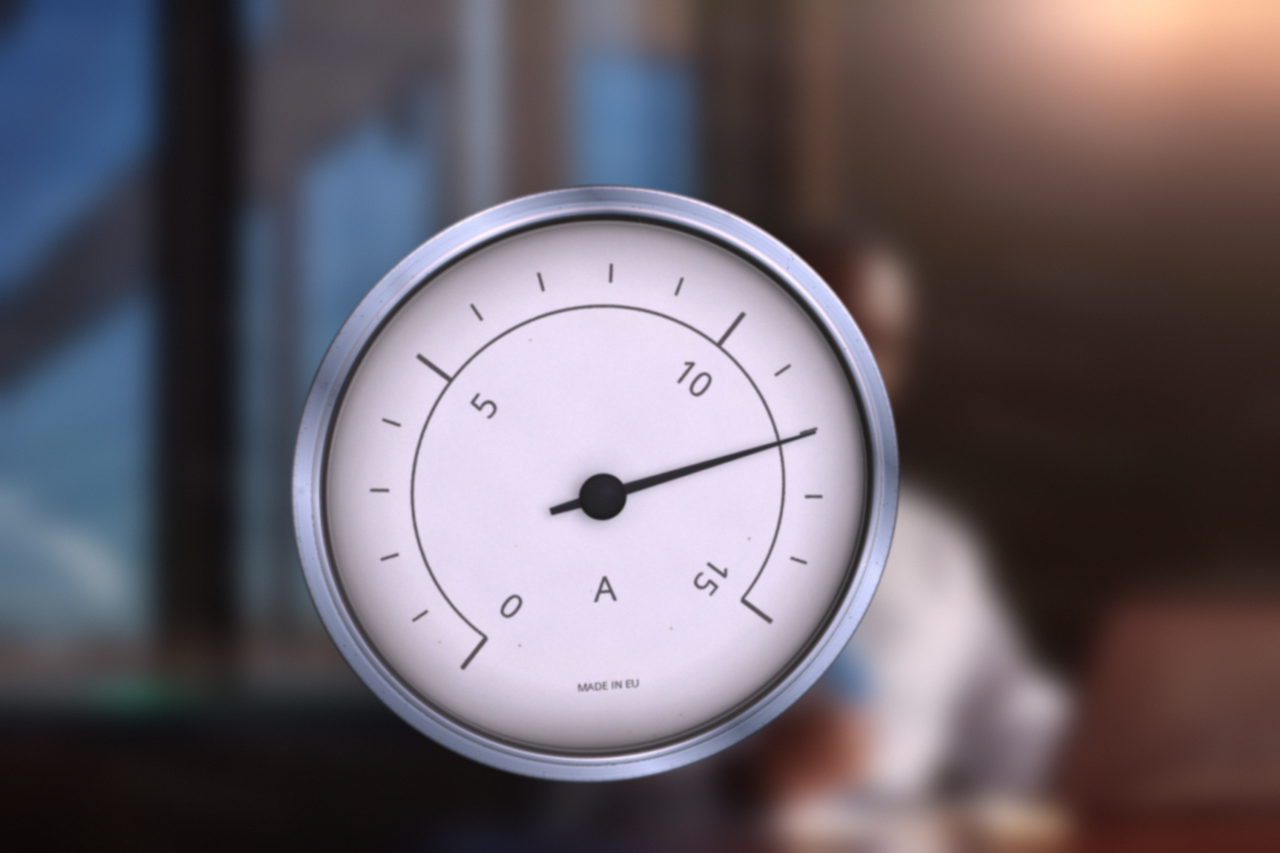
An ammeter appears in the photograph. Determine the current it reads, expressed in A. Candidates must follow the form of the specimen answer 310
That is 12
